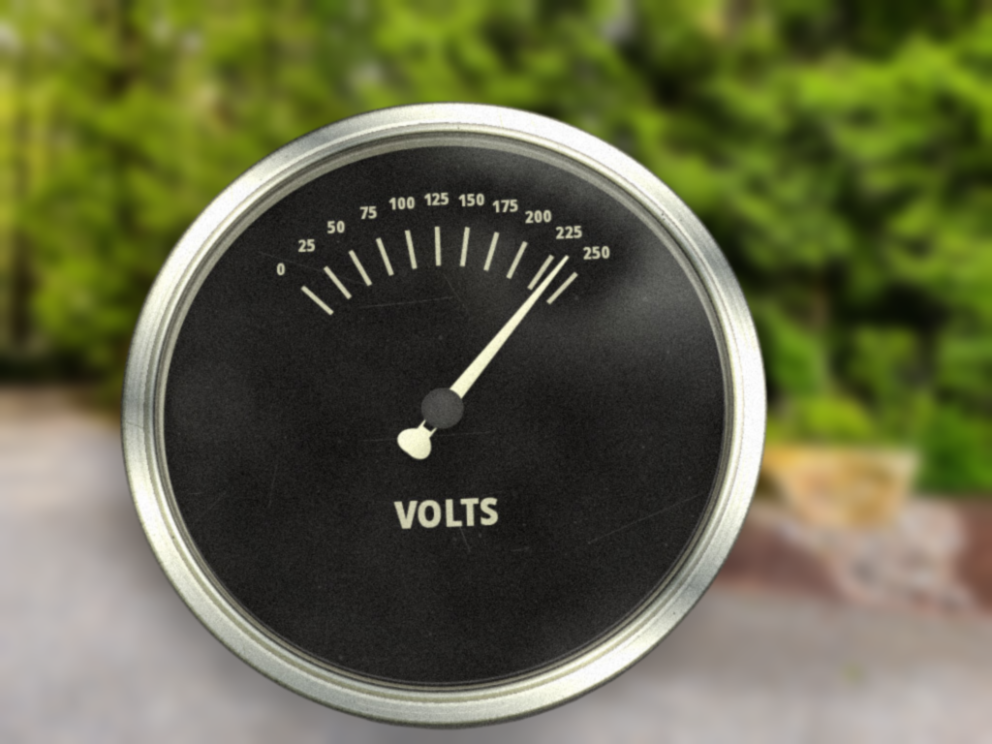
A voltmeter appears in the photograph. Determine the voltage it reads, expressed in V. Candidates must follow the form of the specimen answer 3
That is 237.5
